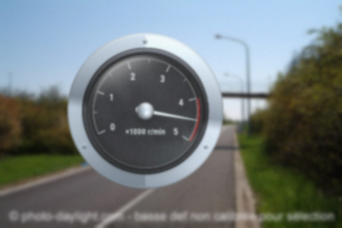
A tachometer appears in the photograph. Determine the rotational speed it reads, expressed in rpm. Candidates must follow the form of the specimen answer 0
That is 4500
